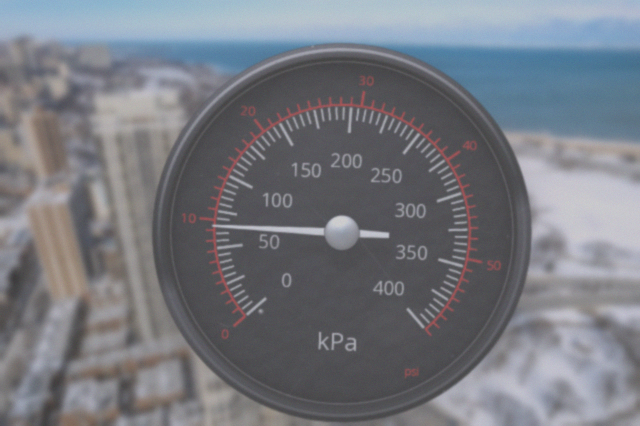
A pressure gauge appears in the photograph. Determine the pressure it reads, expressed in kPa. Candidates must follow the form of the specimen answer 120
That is 65
